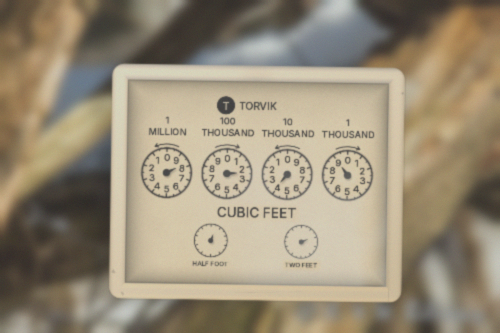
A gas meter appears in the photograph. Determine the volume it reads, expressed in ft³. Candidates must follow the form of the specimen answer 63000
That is 823900
